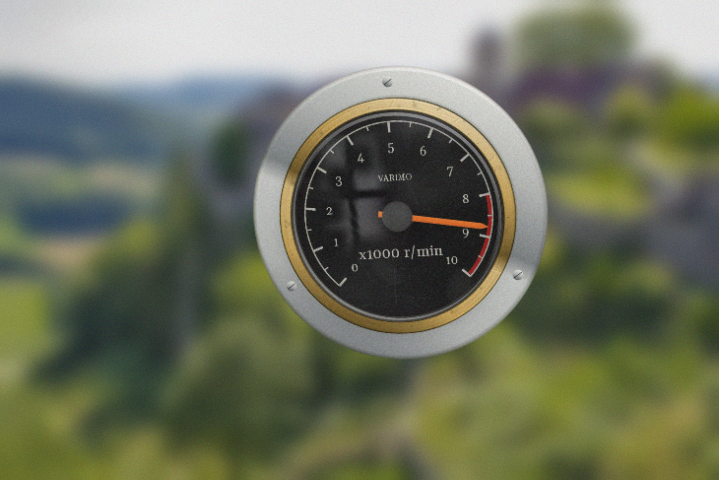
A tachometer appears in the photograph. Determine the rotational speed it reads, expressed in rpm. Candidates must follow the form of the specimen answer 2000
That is 8750
